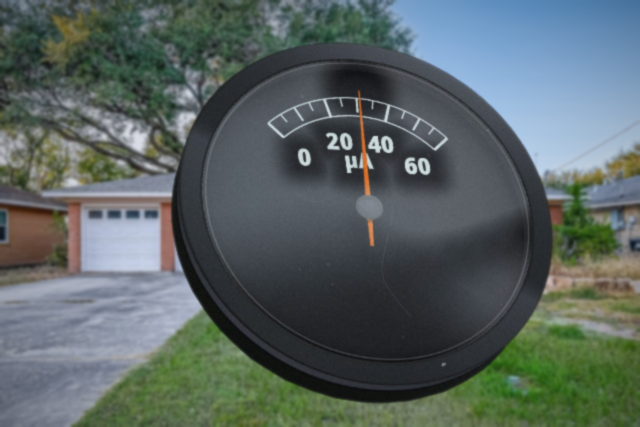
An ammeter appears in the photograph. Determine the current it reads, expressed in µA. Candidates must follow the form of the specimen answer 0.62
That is 30
